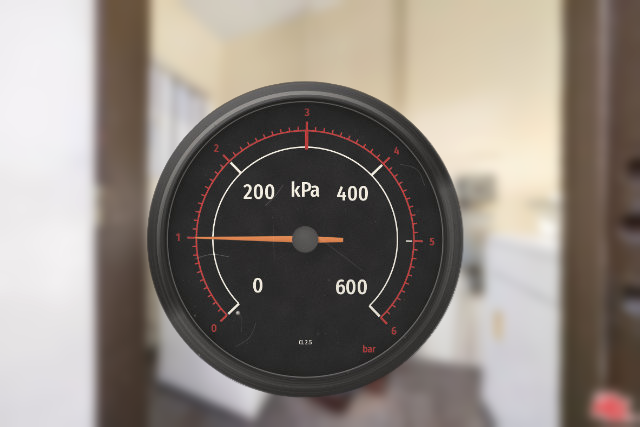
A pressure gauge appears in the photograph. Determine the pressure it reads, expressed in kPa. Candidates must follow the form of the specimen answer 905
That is 100
